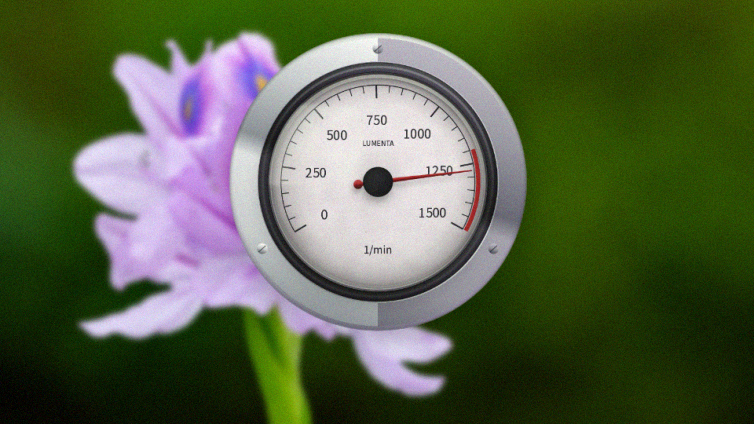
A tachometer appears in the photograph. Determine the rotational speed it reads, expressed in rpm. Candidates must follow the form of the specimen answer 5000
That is 1275
